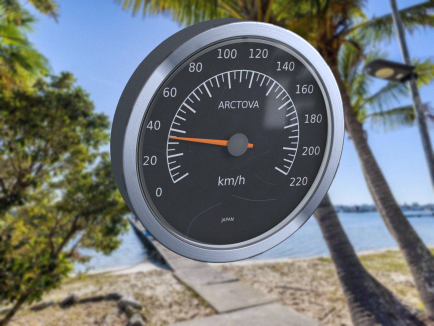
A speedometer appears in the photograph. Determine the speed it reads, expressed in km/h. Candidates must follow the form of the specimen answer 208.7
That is 35
